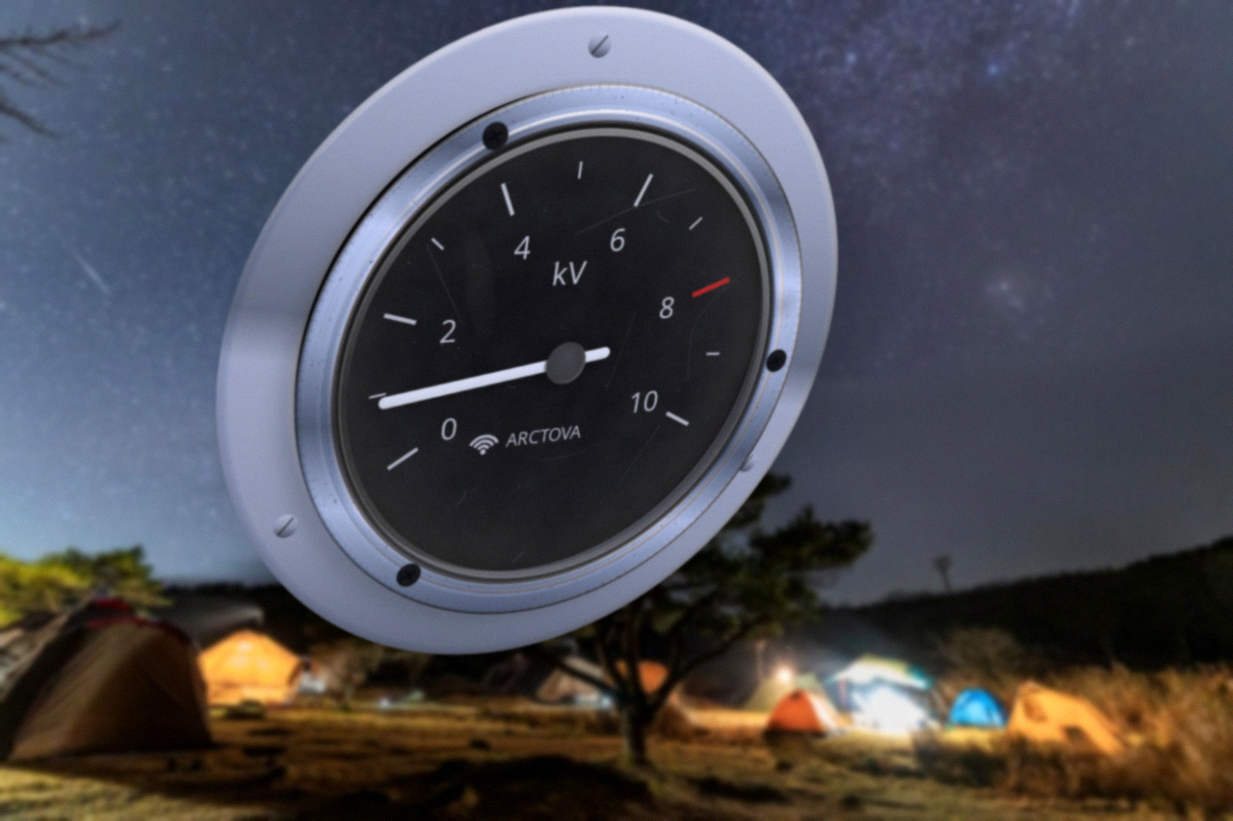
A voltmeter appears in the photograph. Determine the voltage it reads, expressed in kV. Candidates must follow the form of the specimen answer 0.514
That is 1
